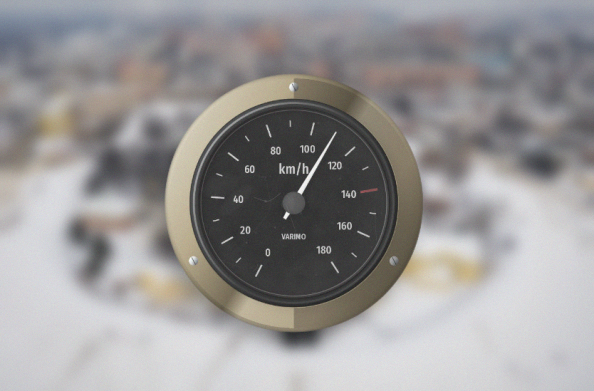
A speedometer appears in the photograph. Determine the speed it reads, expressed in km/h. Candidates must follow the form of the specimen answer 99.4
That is 110
